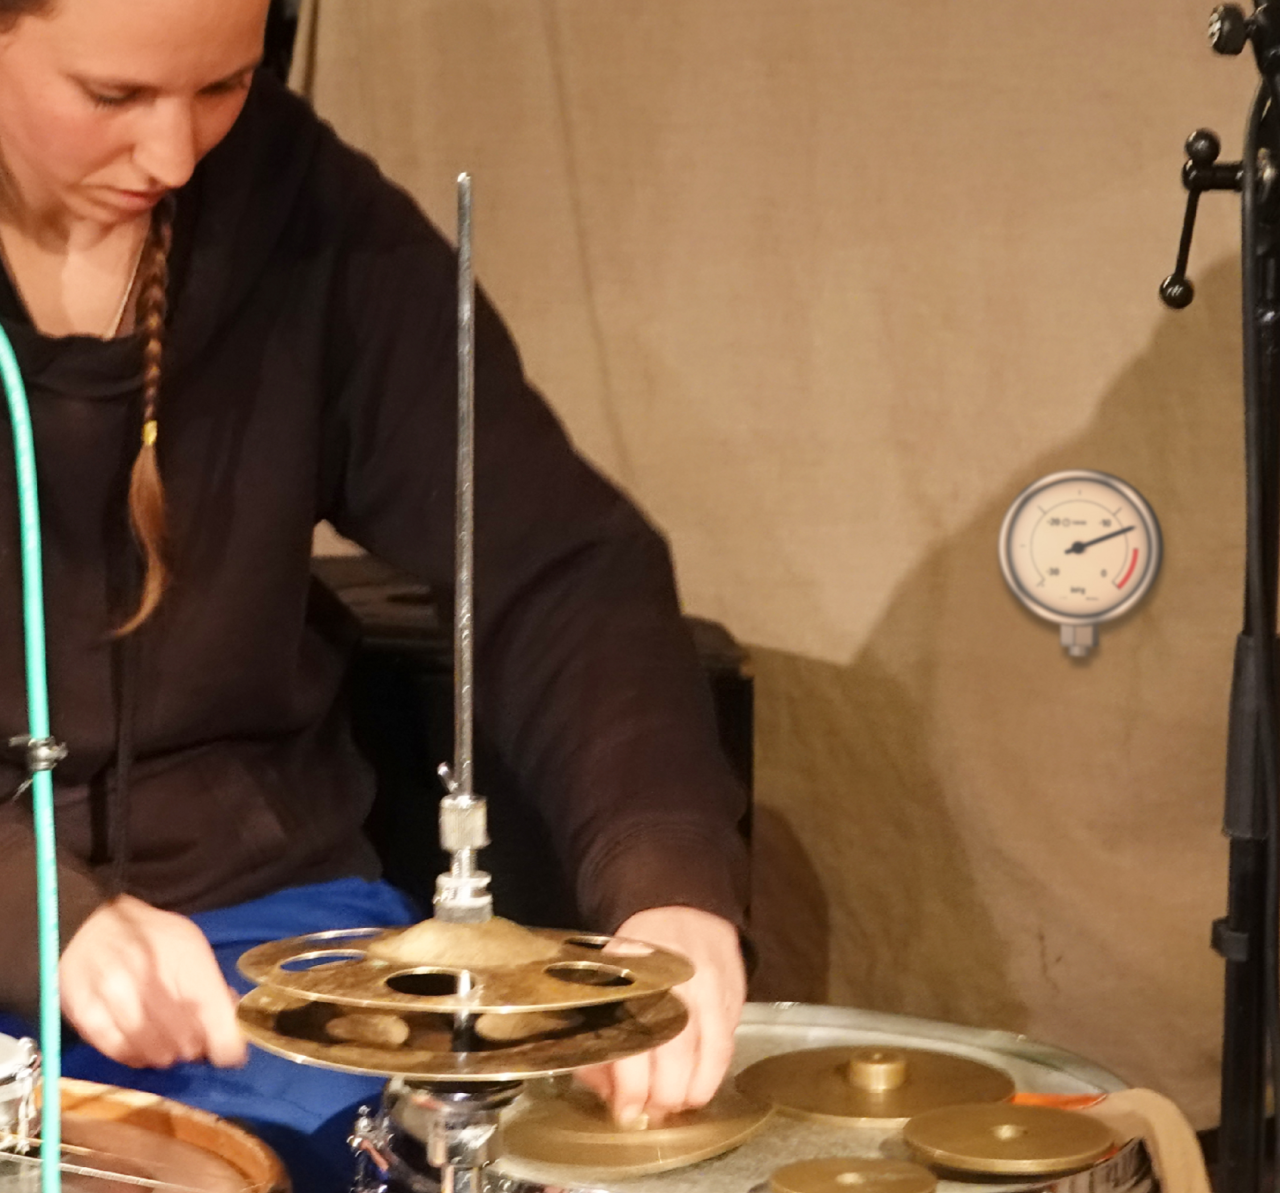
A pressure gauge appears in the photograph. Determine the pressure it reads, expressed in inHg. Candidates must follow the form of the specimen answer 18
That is -7.5
